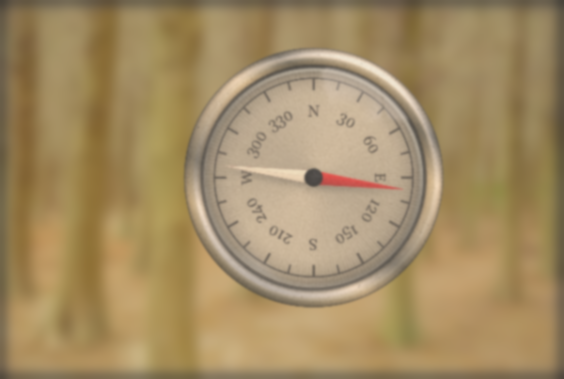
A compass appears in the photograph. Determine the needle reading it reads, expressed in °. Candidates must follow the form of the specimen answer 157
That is 97.5
